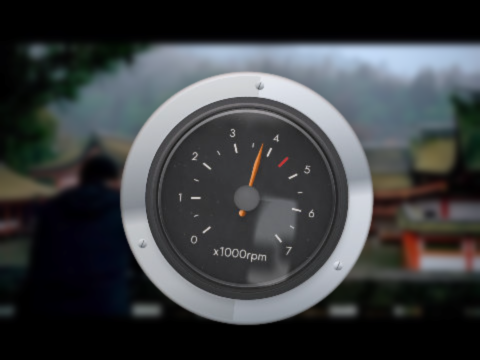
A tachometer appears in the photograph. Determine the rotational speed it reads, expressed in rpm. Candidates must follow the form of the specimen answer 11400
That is 3750
